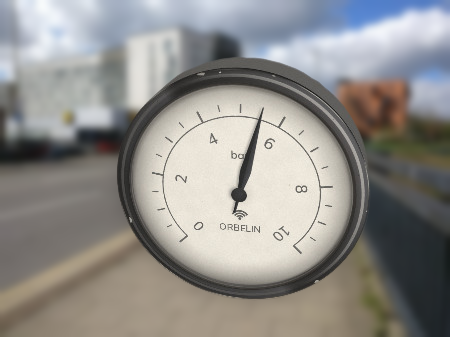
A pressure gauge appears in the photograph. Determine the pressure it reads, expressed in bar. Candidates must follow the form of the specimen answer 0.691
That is 5.5
